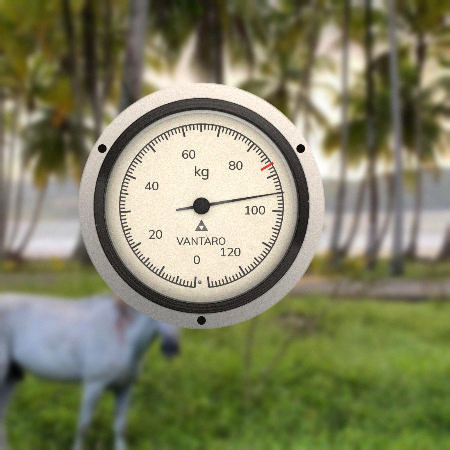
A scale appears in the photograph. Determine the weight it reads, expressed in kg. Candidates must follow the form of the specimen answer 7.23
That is 95
